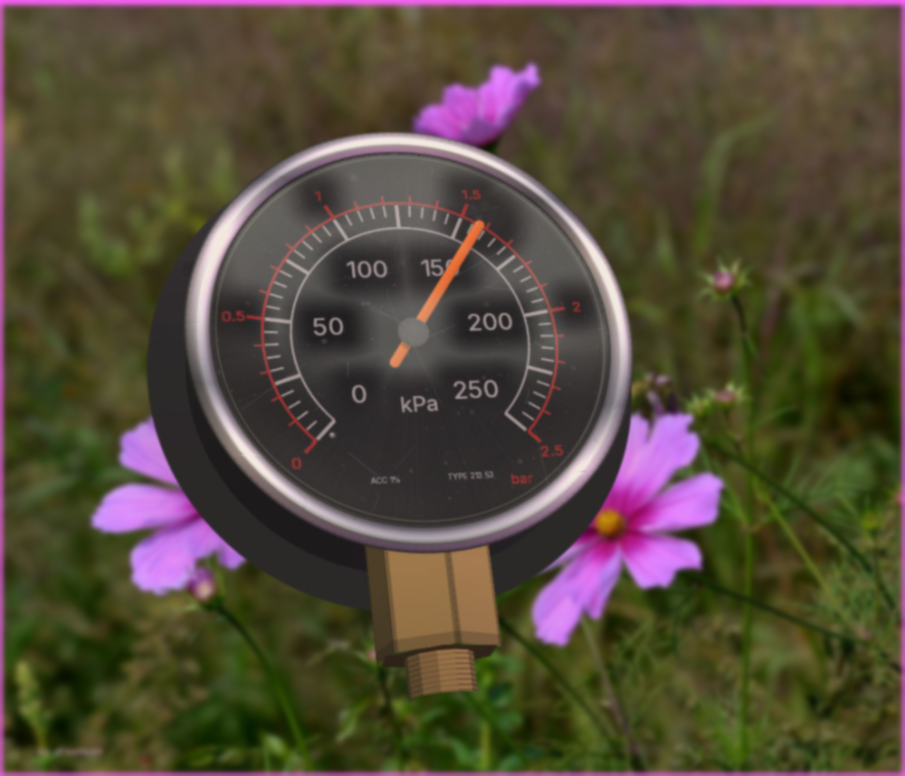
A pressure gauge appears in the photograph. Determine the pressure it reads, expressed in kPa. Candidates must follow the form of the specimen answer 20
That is 157.5
